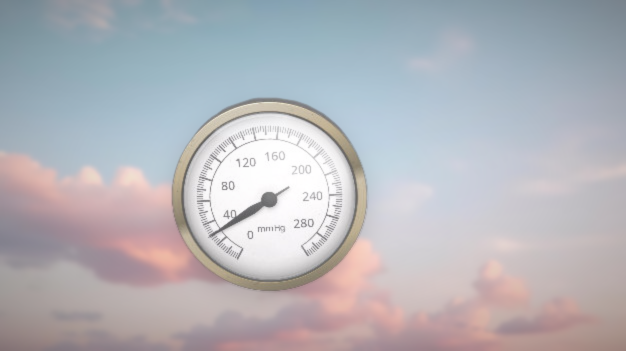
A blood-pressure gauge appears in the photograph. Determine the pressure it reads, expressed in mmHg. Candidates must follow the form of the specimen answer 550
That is 30
